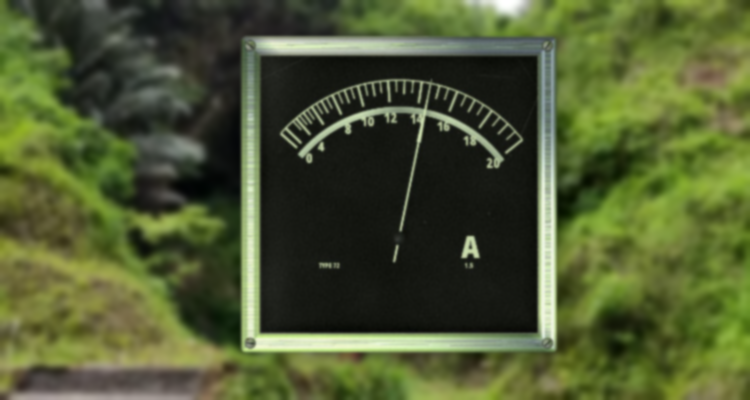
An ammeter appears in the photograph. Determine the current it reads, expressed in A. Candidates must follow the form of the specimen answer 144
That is 14.5
